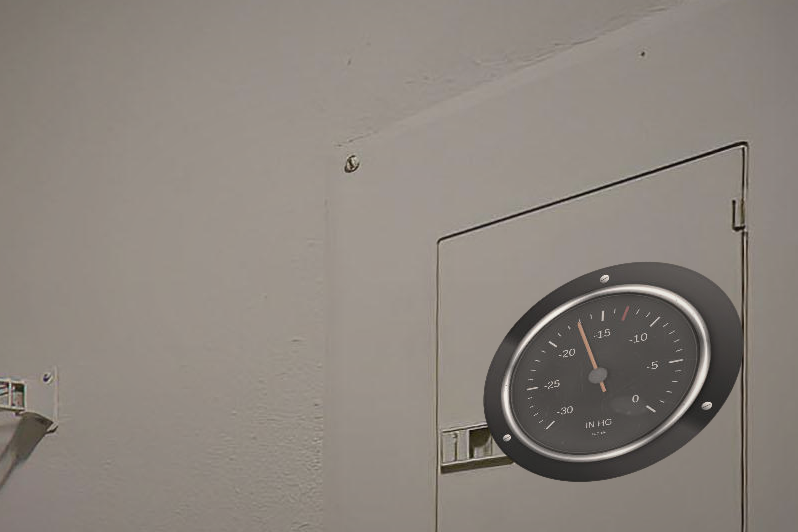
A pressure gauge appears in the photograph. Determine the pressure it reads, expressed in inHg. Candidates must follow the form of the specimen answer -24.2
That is -17
